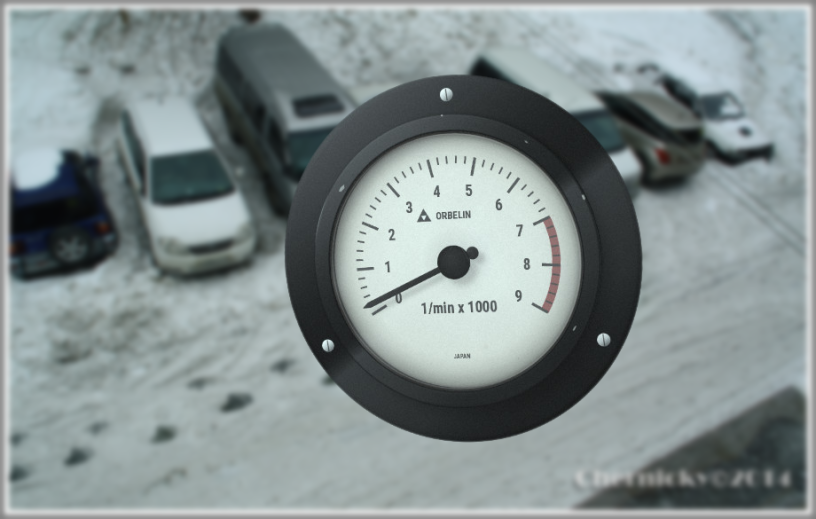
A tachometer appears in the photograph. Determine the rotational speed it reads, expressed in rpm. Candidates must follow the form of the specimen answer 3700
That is 200
